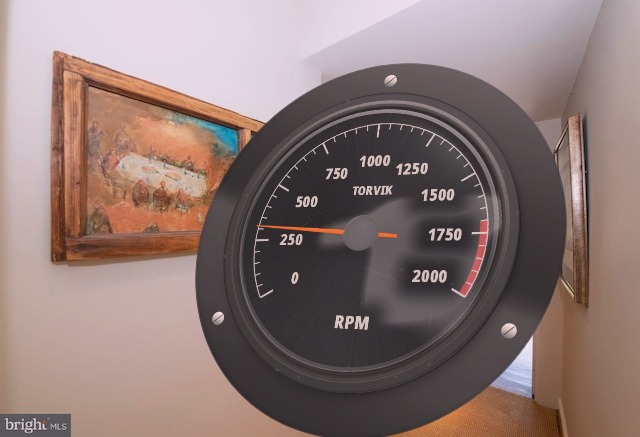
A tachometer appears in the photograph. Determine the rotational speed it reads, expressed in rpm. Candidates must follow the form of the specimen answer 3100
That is 300
